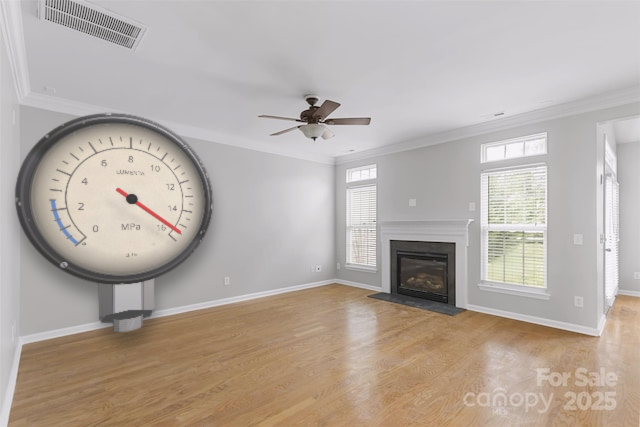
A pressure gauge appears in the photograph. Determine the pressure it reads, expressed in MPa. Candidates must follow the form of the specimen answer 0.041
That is 15.5
